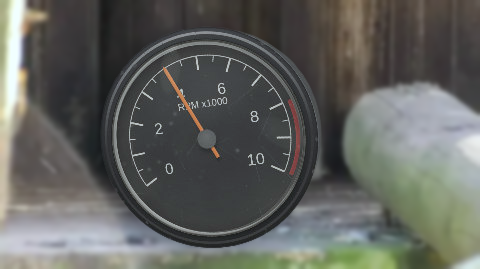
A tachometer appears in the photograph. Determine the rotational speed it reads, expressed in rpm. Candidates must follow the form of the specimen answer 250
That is 4000
